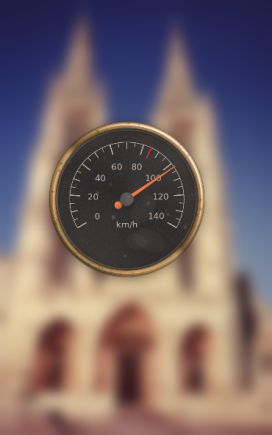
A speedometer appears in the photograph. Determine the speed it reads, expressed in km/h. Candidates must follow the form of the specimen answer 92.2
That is 102.5
